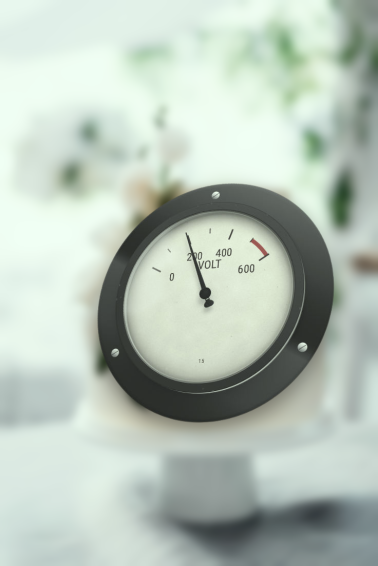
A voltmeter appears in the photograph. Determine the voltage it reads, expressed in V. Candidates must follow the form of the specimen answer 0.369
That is 200
